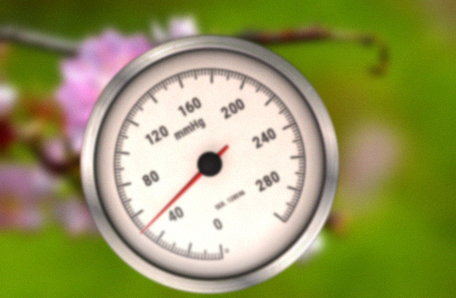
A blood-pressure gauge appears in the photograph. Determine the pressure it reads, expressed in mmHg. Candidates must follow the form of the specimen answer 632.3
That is 50
